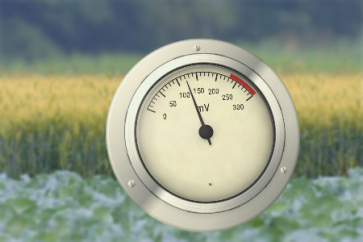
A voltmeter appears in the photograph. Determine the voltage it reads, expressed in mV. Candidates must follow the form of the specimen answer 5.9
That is 120
